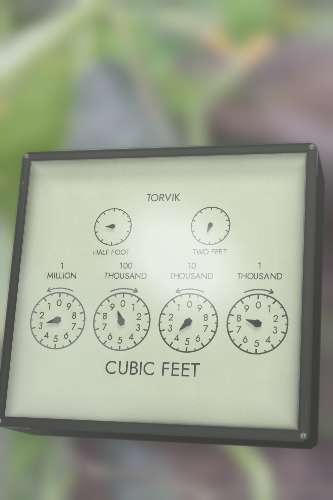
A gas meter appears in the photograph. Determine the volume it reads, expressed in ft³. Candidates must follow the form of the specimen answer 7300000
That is 293800
